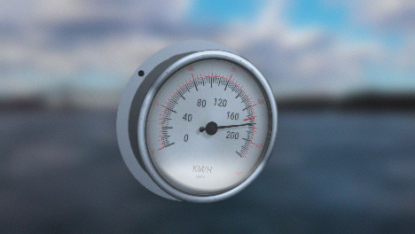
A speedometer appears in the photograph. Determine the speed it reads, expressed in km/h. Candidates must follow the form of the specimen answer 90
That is 180
